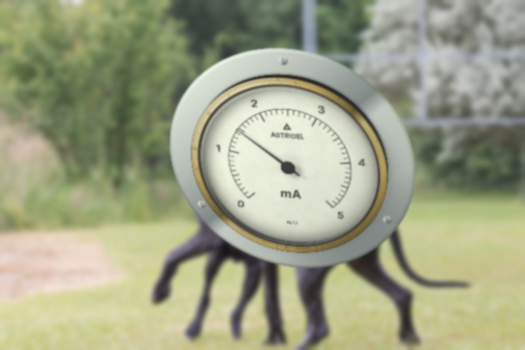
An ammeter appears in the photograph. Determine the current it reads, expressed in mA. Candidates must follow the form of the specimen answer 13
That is 1.5
